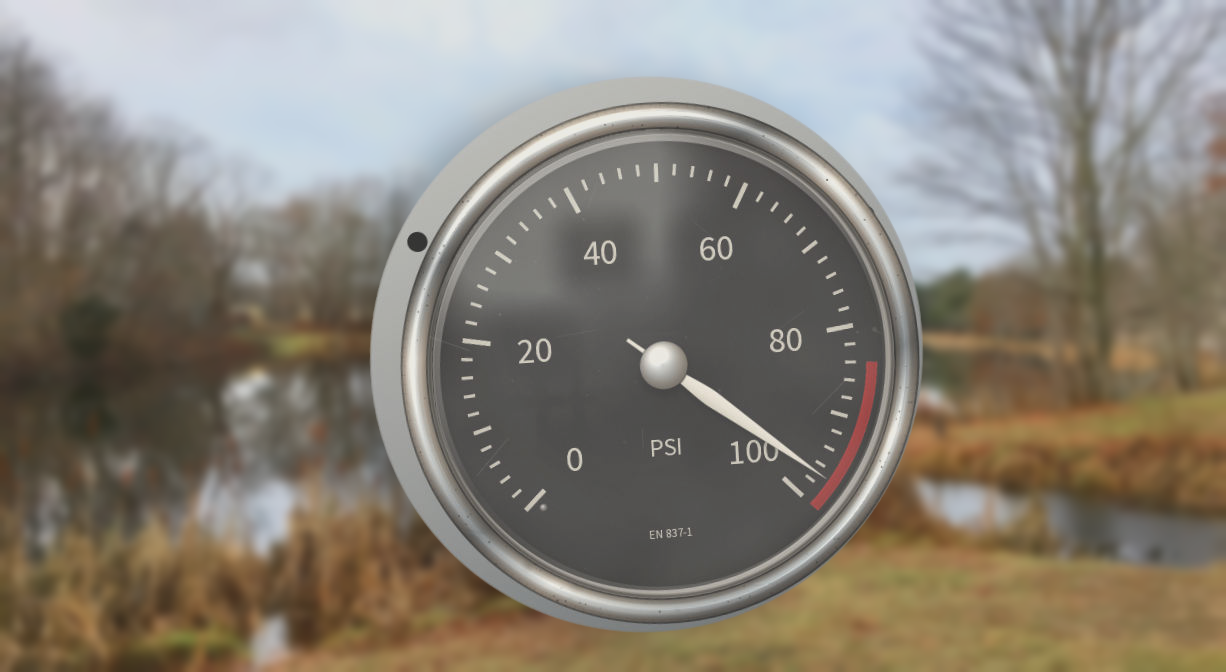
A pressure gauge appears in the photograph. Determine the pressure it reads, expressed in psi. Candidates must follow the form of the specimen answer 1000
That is 97
